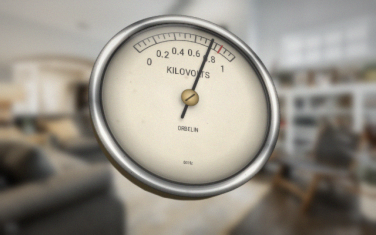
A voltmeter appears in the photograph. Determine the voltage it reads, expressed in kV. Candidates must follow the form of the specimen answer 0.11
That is 0.75
